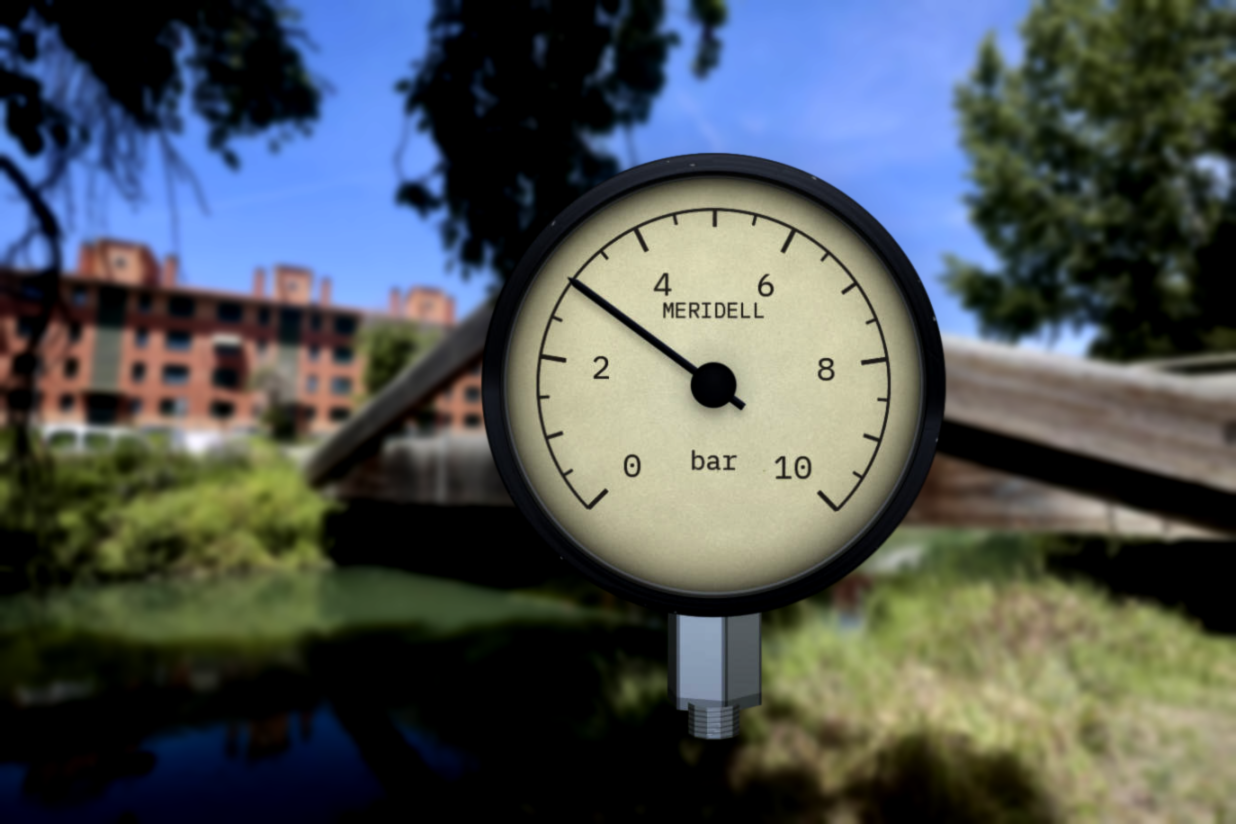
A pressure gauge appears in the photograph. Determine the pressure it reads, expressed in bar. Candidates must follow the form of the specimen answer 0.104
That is 3
